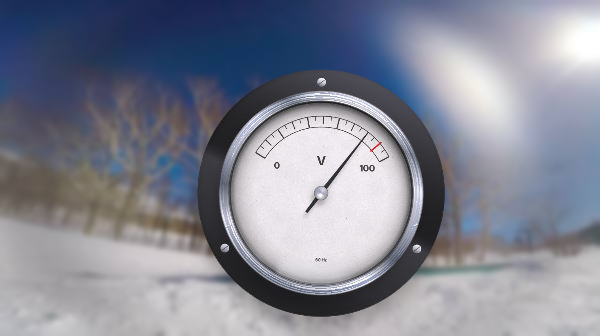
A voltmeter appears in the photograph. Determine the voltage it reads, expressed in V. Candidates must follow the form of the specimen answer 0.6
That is 80
